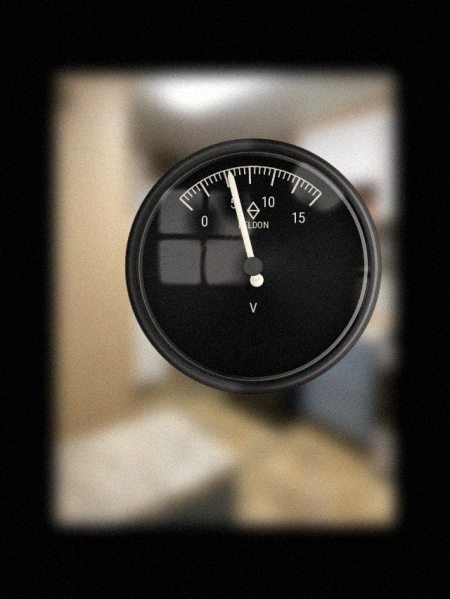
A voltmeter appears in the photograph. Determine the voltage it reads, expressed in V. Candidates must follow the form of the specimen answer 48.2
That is 5.5
